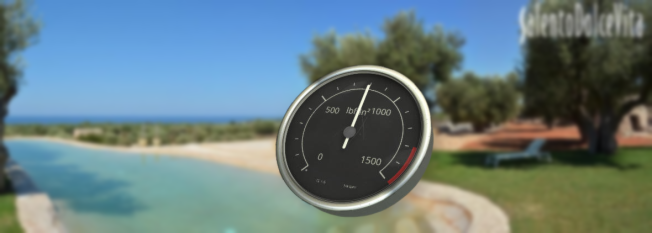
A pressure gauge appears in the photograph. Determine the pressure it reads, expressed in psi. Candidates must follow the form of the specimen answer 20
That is 800
